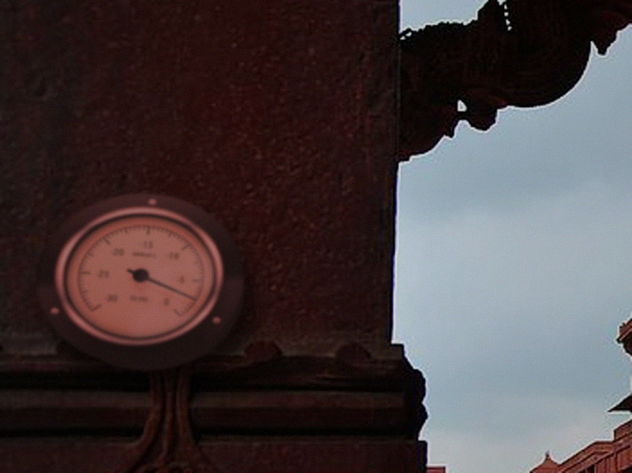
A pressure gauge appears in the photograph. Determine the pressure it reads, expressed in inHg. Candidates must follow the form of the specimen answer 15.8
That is -2.5
